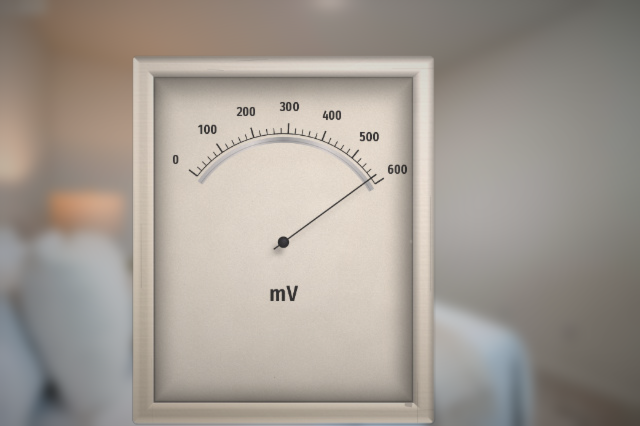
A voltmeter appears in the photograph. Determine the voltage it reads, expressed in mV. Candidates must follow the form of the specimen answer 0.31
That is 580
